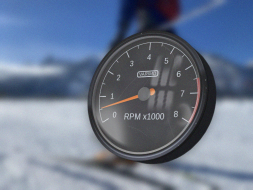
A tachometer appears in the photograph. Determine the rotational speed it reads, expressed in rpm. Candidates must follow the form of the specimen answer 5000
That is 500
